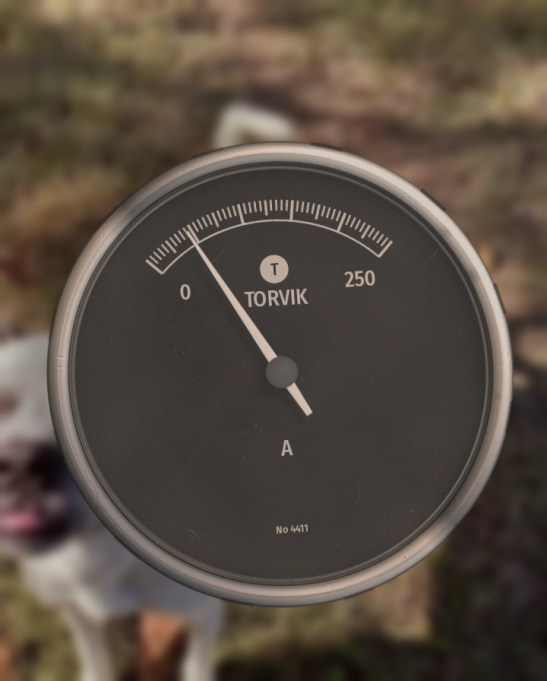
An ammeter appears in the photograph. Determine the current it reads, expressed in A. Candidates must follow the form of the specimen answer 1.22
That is 45
